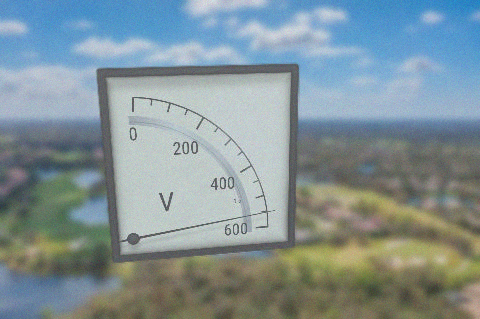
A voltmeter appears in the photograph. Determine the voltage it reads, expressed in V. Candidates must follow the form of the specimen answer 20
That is 550
